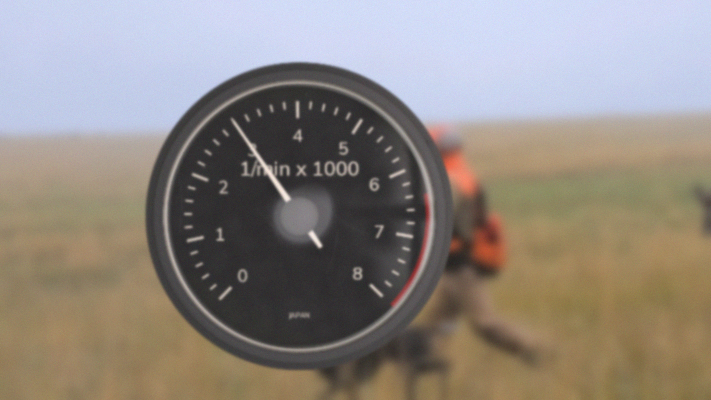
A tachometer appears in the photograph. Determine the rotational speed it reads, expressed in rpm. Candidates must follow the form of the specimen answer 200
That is 3000
